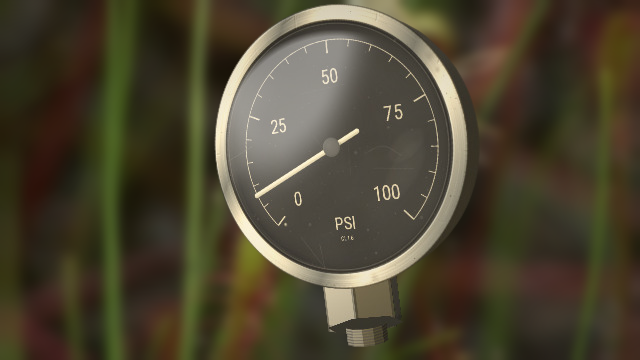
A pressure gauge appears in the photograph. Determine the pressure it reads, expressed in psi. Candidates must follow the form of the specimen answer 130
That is 7.5
